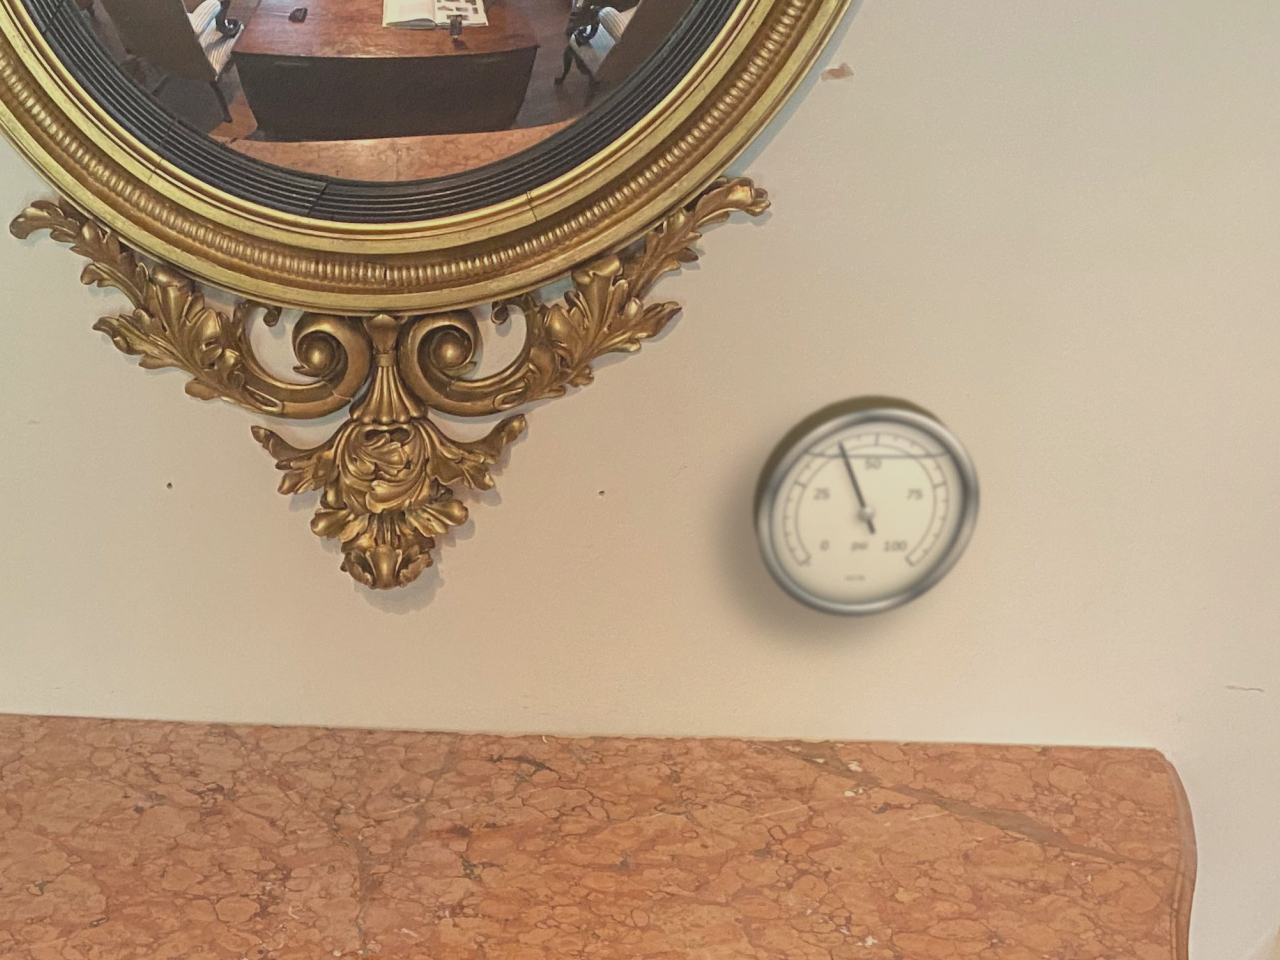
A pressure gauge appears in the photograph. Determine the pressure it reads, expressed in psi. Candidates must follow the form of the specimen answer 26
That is 40
